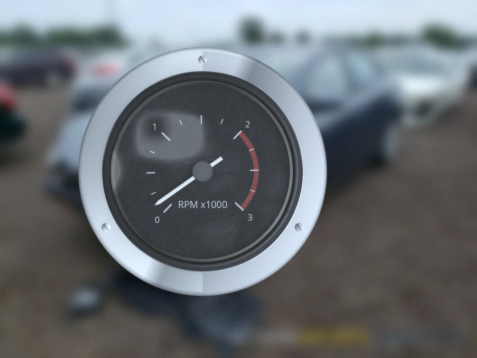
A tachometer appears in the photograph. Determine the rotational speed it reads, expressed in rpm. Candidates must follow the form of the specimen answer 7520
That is 125
